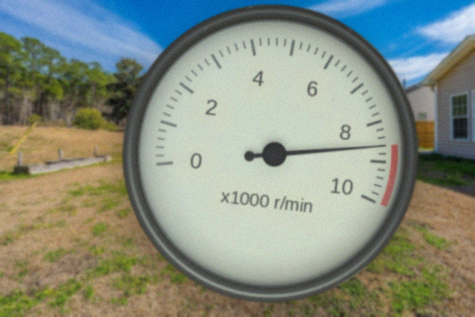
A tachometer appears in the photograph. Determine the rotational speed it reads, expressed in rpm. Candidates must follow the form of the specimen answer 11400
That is 8600
